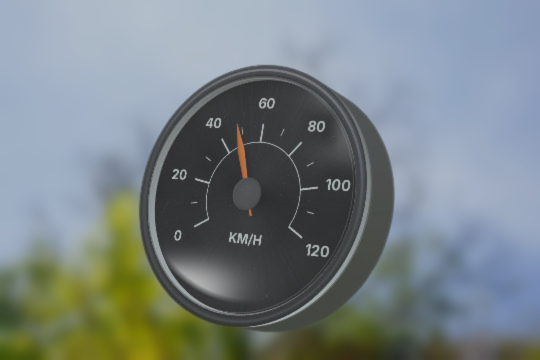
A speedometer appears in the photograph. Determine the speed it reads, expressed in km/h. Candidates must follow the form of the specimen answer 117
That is 50
